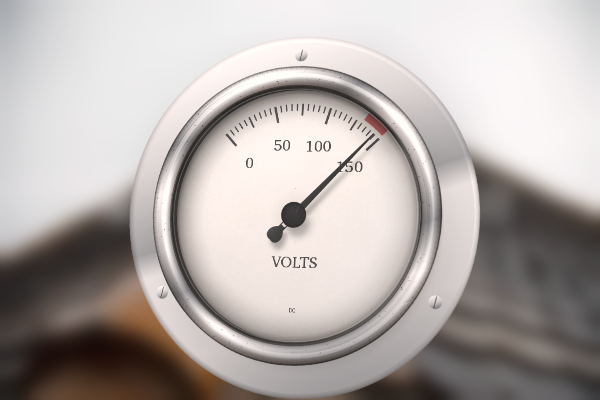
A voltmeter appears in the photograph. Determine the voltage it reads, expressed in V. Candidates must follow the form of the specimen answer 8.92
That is 145
